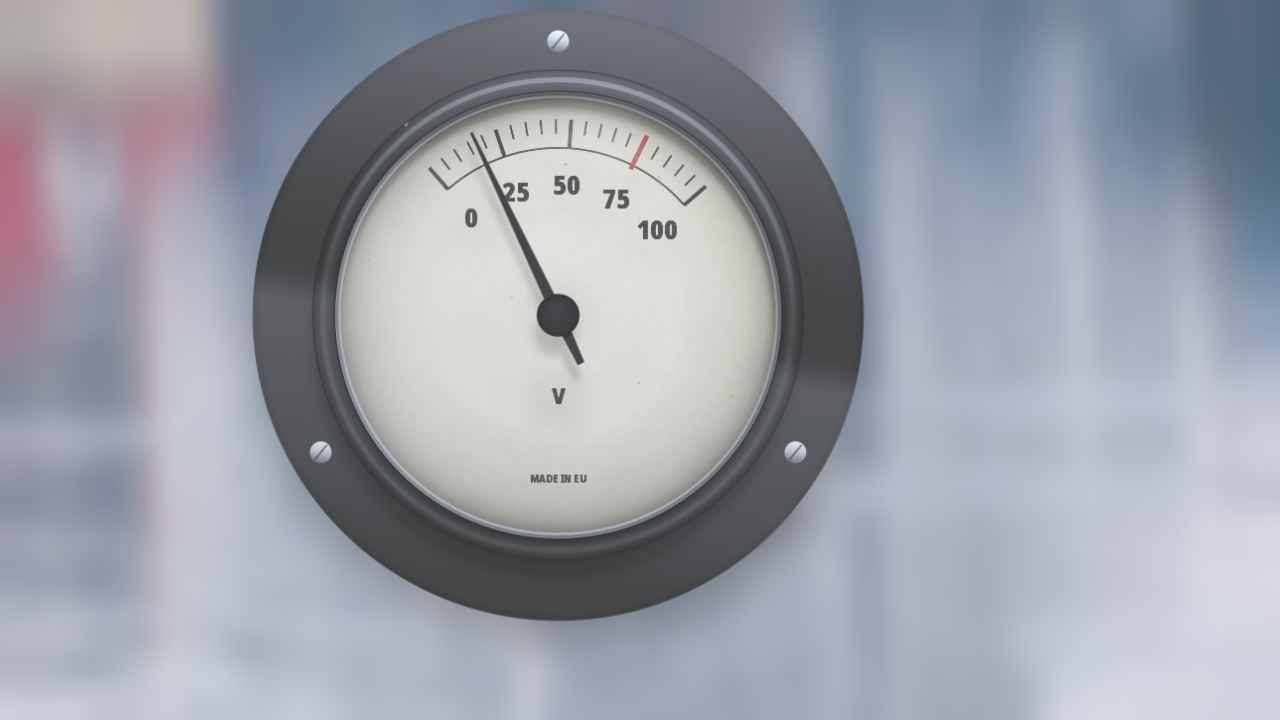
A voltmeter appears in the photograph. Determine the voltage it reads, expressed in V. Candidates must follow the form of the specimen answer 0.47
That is 17.5
